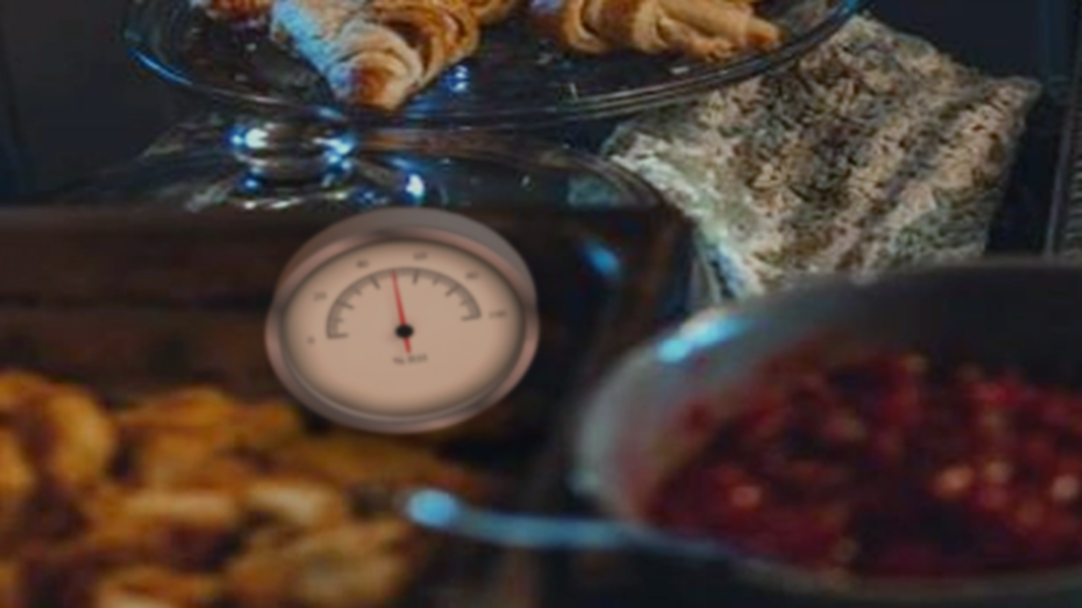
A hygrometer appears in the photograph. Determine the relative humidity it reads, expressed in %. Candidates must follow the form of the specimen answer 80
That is 50
